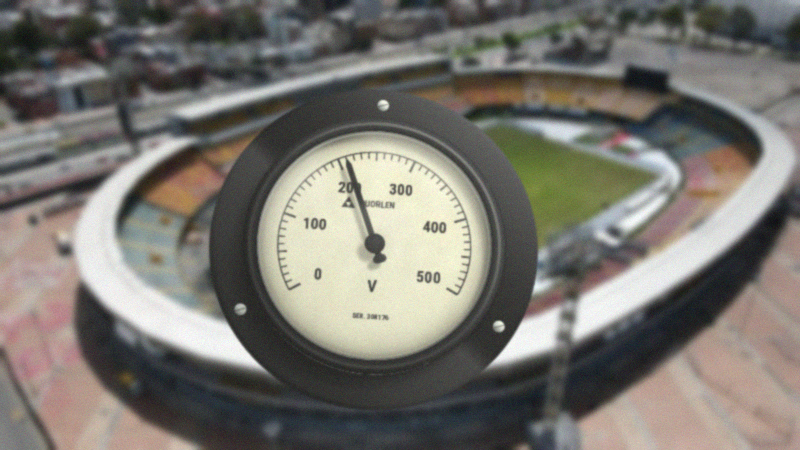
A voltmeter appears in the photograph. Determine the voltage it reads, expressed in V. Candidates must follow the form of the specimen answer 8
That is 210
